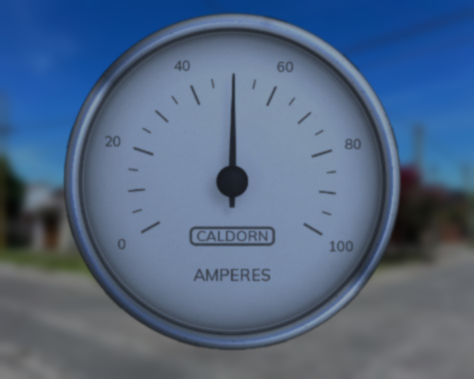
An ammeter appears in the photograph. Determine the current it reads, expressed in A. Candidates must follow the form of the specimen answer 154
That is 50
